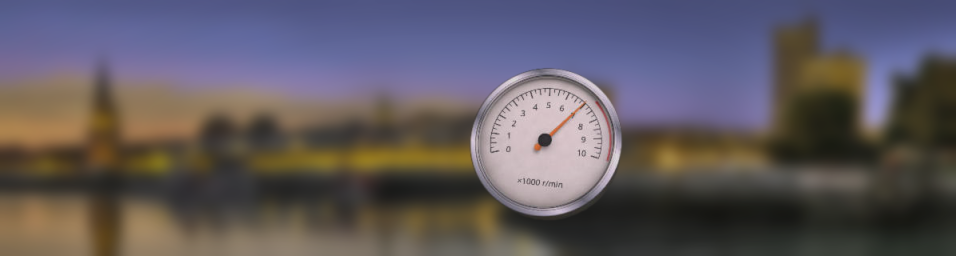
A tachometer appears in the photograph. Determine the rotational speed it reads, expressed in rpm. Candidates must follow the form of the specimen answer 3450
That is 7000
